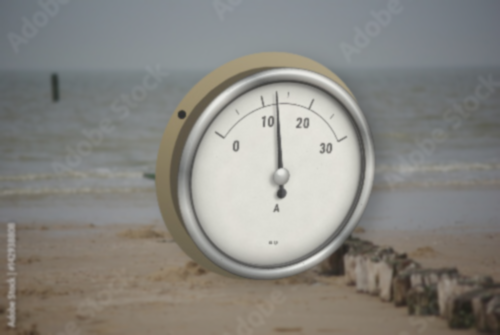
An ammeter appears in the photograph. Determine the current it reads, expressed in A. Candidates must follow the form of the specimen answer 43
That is 12.5
